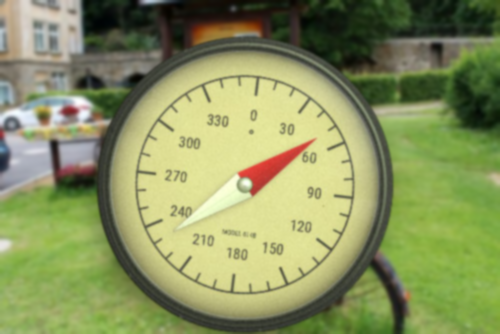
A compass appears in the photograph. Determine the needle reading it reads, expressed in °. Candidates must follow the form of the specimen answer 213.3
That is 50
